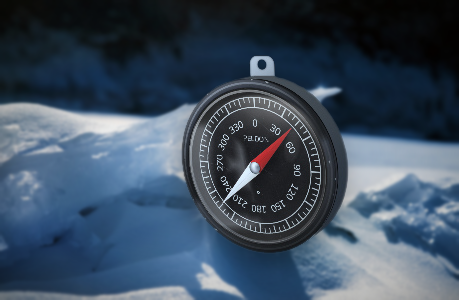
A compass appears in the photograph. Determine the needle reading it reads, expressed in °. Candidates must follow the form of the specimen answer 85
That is 45
